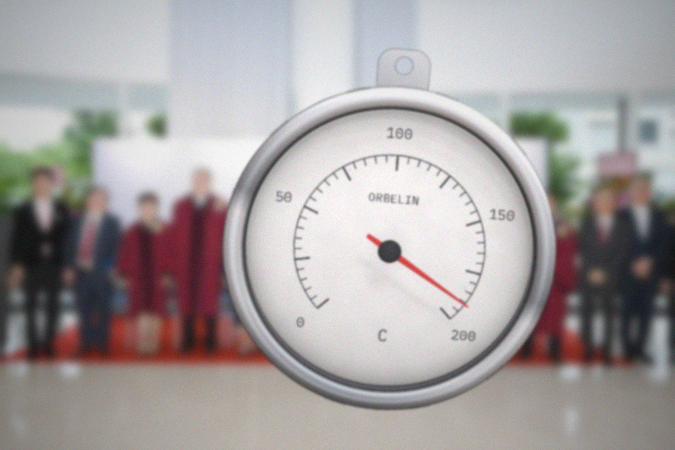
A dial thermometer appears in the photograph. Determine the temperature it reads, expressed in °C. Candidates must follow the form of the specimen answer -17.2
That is 190
